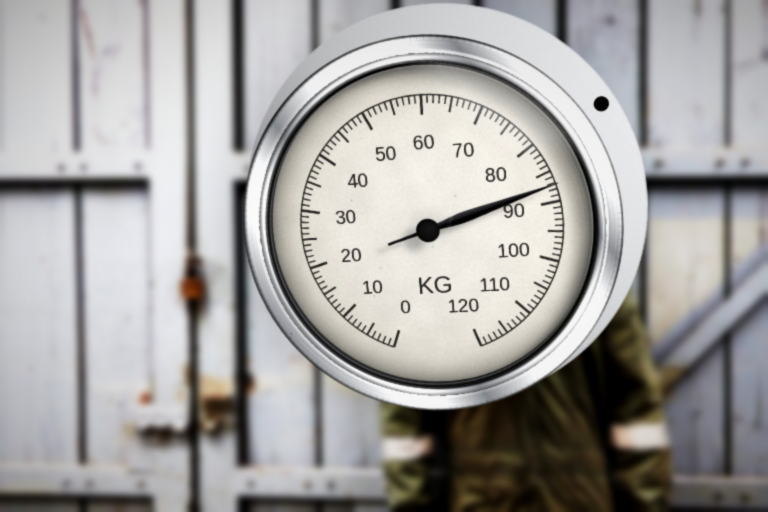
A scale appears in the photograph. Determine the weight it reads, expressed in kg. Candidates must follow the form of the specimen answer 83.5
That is 87
